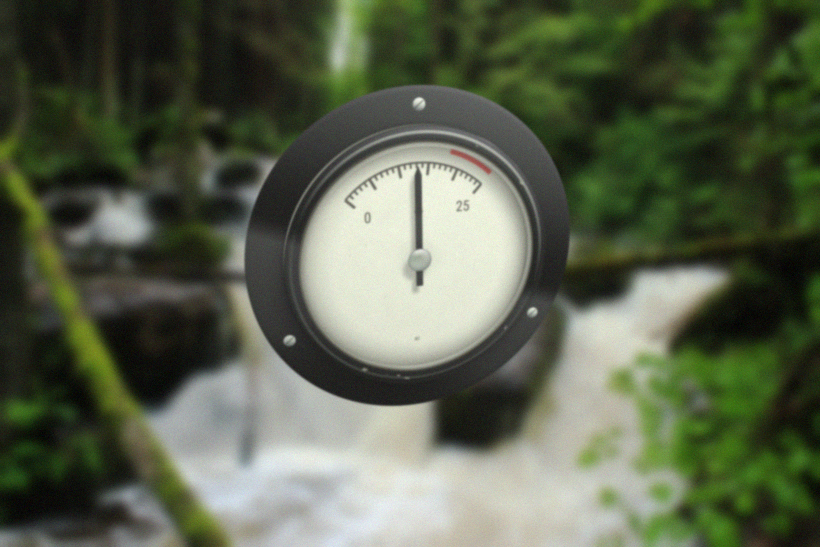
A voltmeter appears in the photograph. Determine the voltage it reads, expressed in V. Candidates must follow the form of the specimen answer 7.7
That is 13
